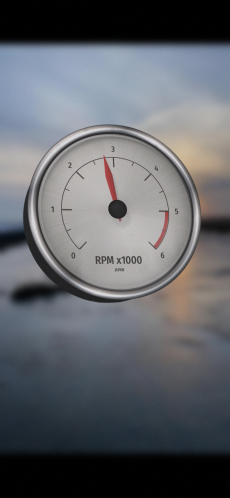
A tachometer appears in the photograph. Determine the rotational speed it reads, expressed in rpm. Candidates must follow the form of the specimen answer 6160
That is 2750
